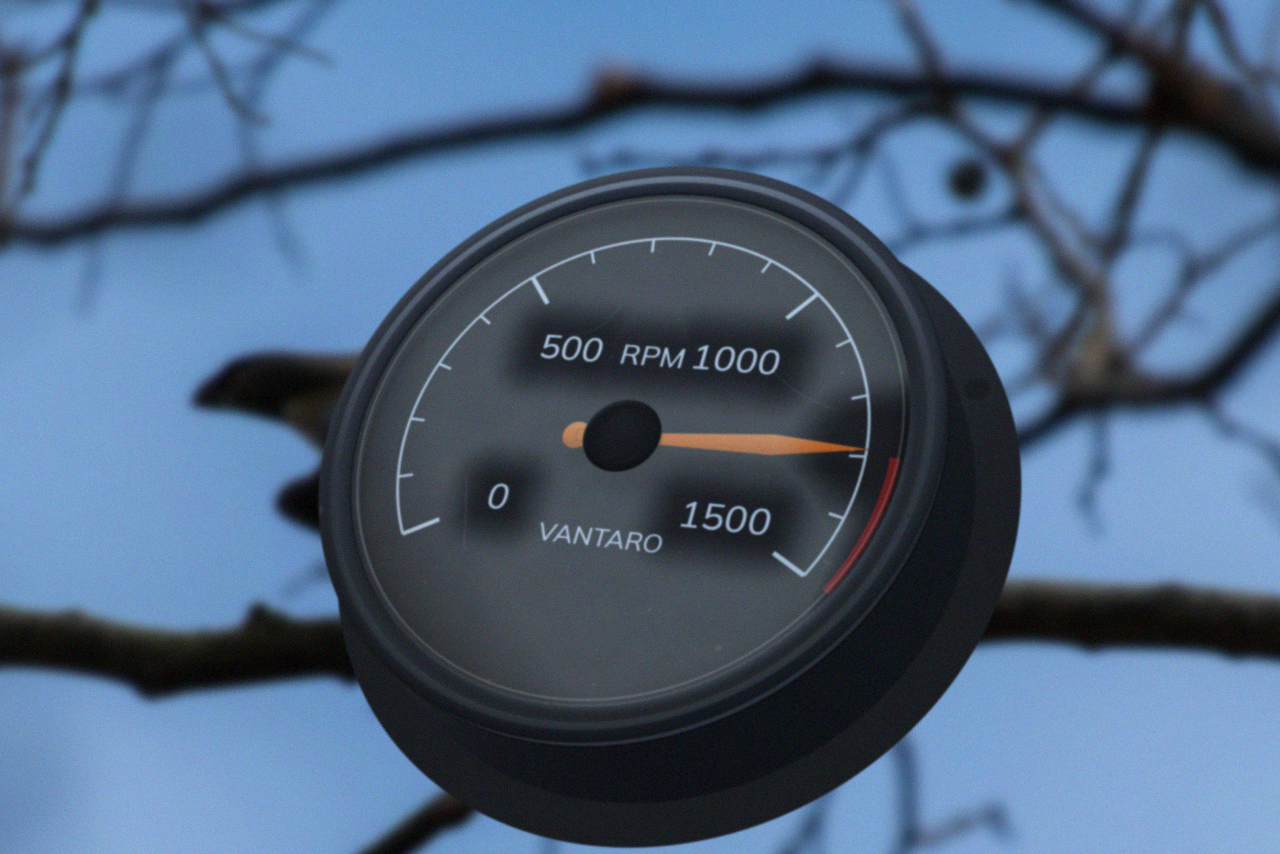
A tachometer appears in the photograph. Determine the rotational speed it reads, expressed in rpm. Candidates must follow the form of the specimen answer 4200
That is 1300
